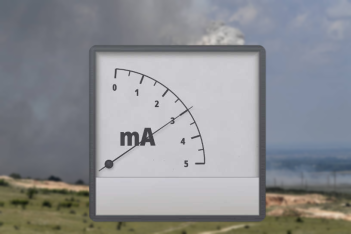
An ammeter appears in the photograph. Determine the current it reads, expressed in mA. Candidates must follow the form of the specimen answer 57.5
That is 3
